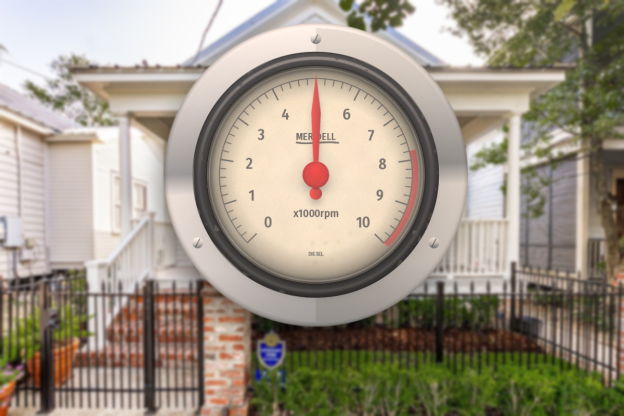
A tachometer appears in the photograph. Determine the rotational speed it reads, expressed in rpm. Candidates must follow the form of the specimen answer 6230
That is 5000
